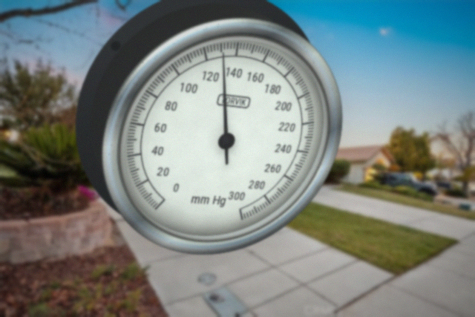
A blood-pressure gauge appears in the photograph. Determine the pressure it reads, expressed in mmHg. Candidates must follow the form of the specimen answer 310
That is 130
